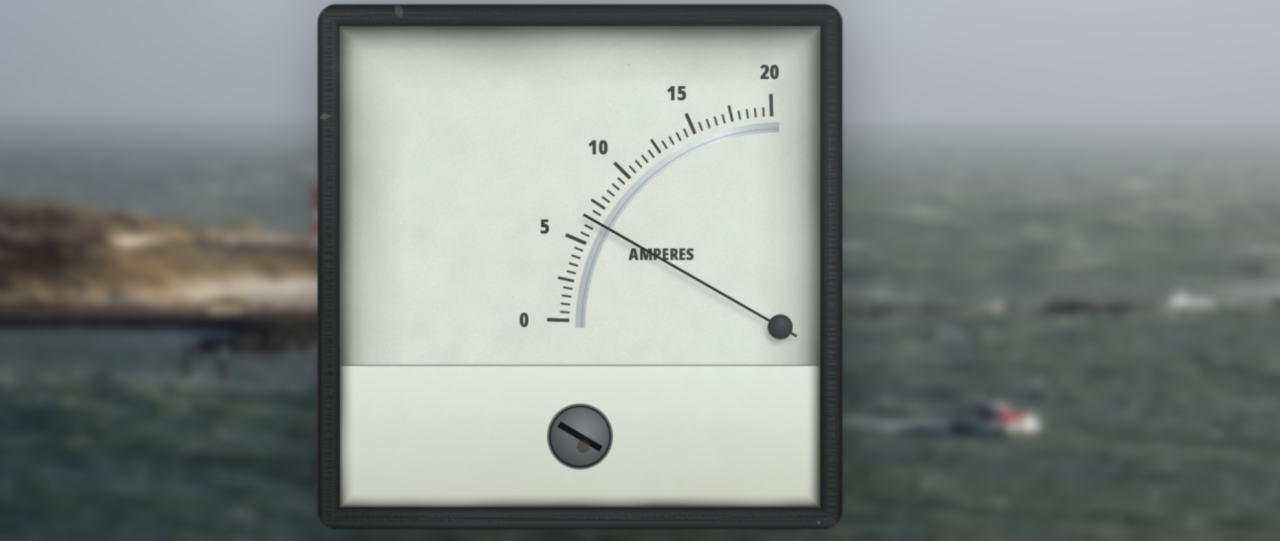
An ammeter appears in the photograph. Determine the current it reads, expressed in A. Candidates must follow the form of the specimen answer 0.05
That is 6.5
